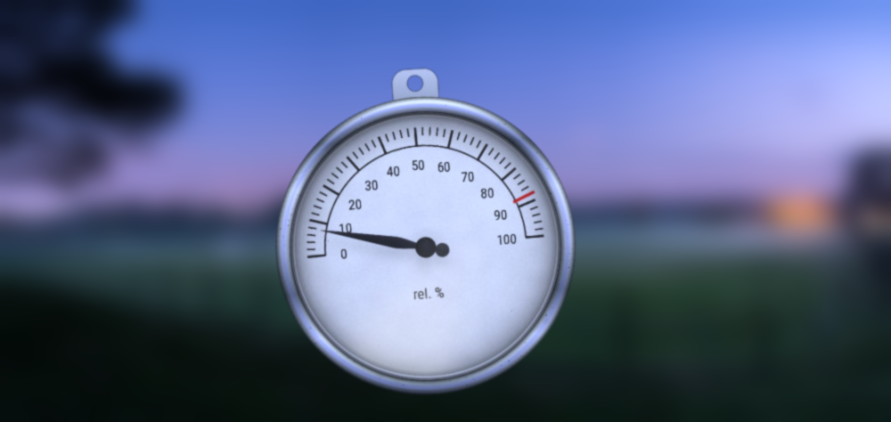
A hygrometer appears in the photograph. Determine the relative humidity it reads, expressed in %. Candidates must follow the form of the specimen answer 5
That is 8
